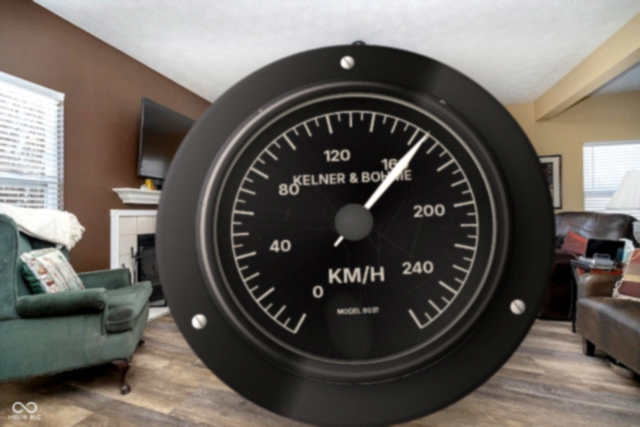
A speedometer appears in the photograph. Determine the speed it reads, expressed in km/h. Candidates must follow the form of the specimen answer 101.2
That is 165
